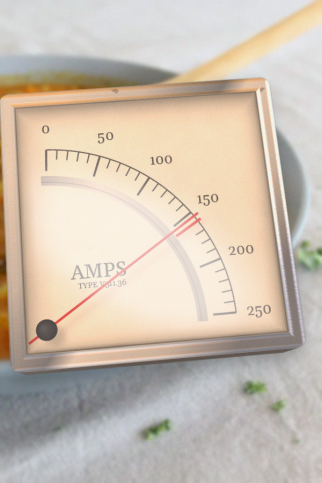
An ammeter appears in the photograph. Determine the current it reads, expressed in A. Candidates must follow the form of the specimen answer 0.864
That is 155
